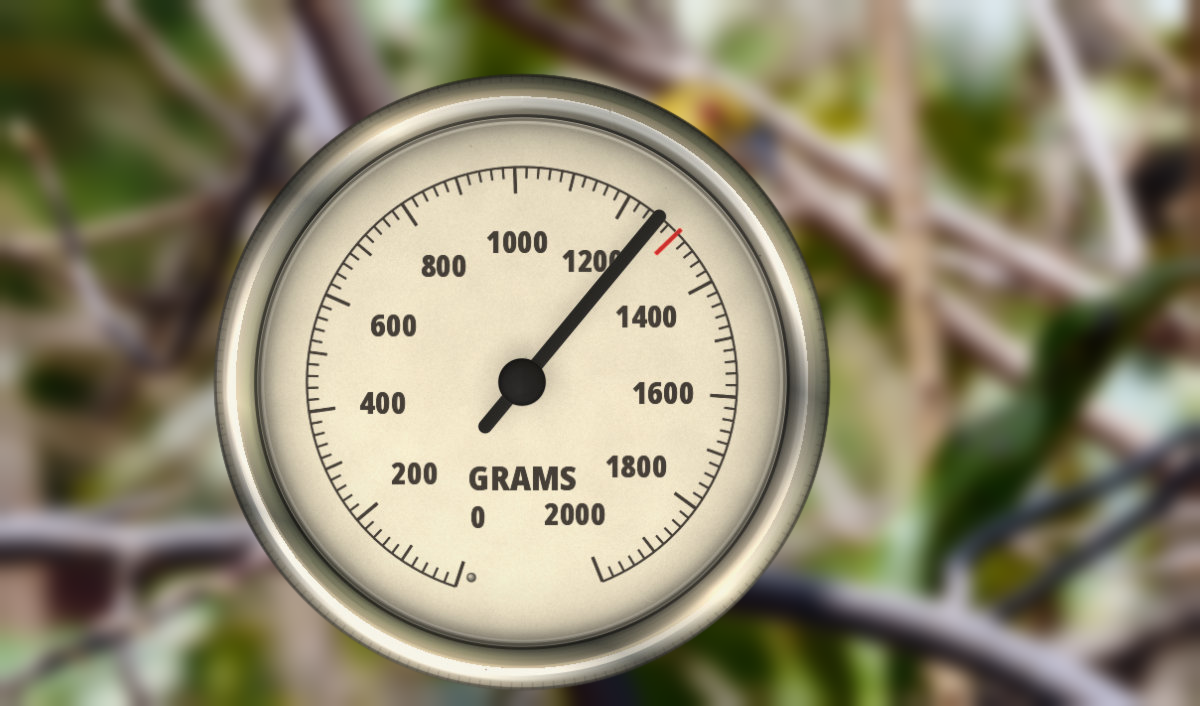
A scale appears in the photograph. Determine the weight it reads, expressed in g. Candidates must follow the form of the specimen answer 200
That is 1260
